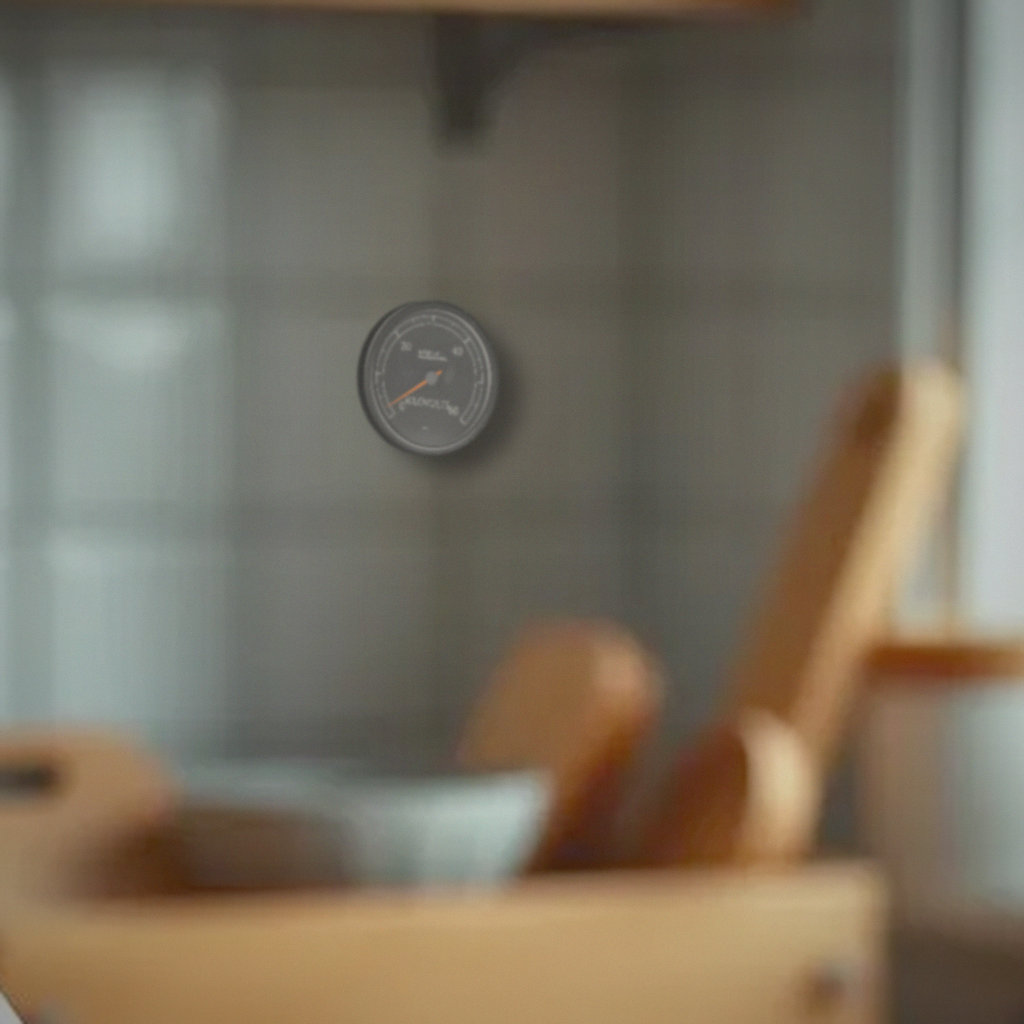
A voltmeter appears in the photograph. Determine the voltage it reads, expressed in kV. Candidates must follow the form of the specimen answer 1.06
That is 2.5
